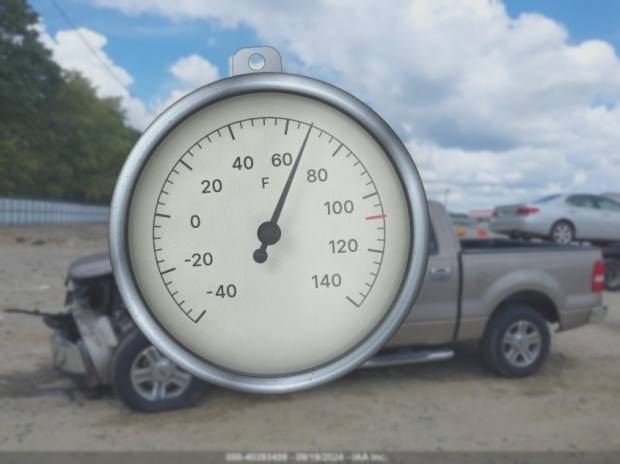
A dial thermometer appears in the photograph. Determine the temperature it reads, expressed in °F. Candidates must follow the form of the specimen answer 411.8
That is 68
